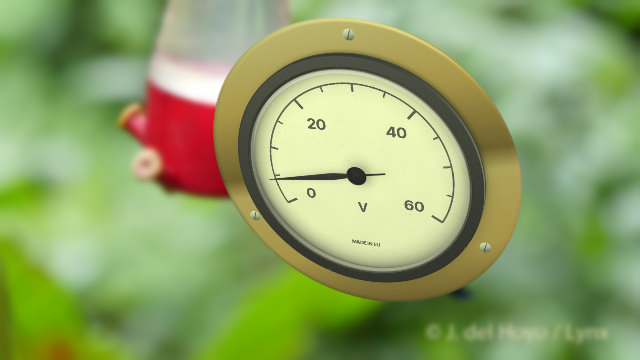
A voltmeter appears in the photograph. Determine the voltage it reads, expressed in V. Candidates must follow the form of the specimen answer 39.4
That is 5
